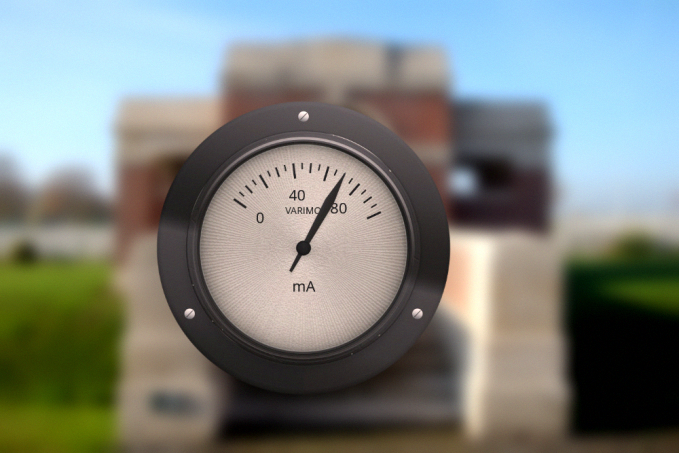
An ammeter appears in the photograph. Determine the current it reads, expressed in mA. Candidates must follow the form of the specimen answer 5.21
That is 70
